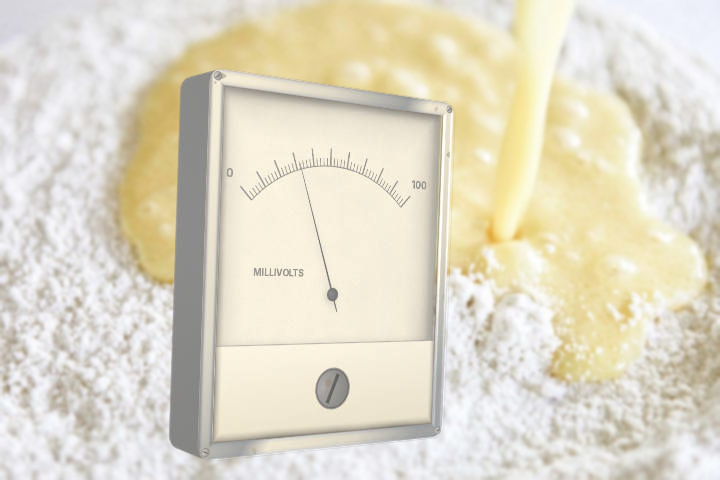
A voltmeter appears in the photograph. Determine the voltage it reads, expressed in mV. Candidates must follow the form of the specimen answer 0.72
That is 30
